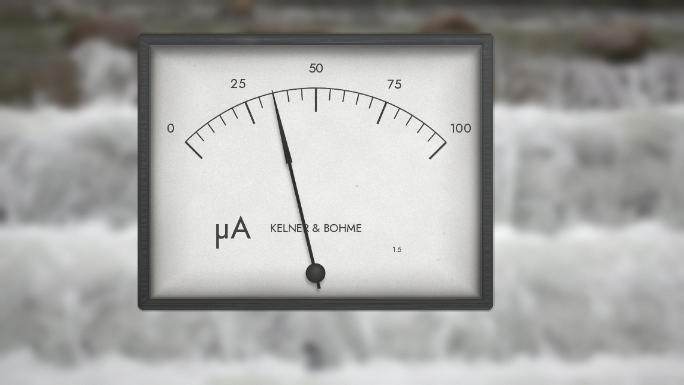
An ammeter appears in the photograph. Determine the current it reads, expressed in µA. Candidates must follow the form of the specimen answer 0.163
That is 35
